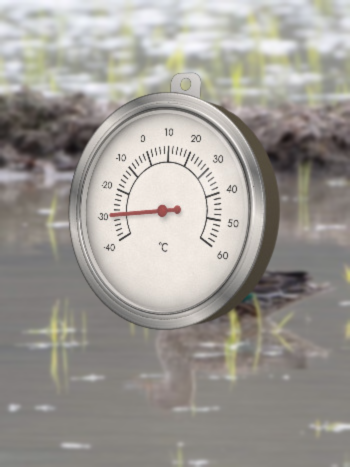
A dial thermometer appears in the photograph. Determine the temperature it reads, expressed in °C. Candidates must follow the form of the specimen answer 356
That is -30
